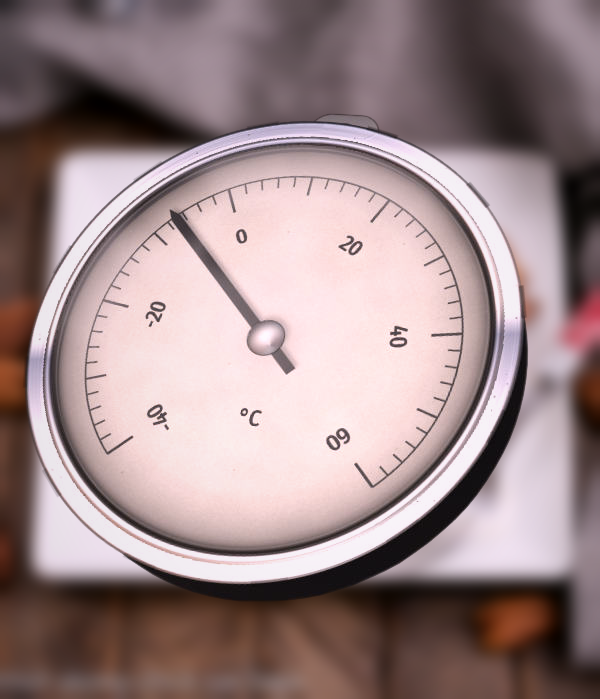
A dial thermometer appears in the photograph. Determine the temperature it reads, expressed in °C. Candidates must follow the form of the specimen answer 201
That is -7
